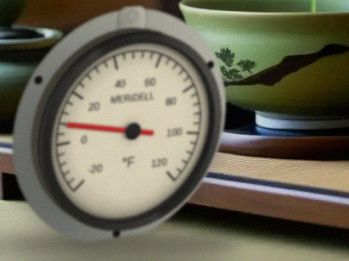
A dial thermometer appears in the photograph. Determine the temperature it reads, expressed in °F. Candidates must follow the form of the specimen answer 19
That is 8
